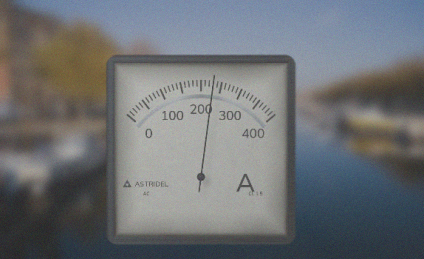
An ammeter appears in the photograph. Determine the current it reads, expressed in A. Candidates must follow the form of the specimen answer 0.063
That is 230
